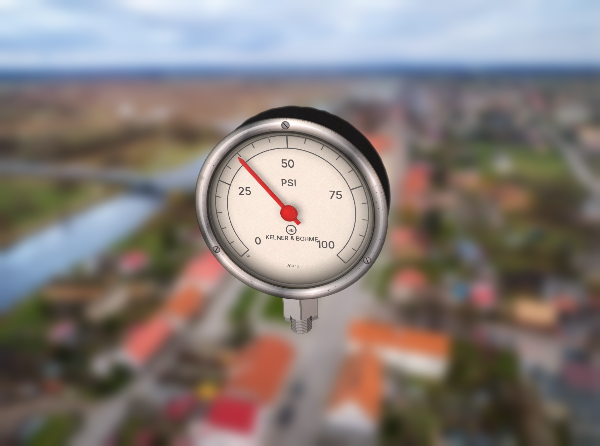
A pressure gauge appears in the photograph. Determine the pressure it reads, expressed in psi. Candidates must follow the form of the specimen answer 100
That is 35
